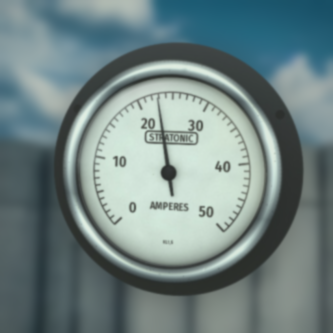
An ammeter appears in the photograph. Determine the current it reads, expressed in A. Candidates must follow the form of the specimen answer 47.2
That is 23
